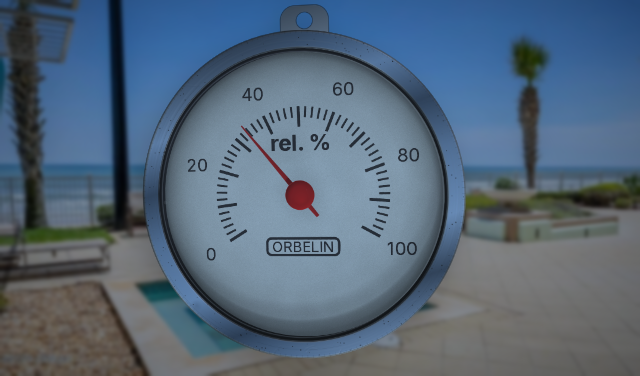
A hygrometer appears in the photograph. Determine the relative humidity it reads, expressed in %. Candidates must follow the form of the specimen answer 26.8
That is 34
